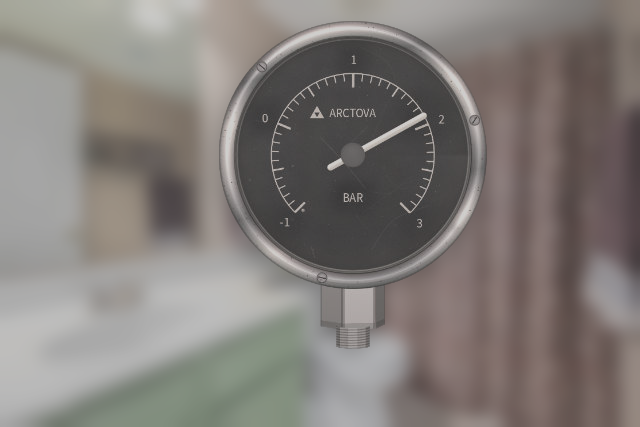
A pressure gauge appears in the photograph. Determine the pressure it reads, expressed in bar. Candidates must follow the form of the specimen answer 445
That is 1.9
